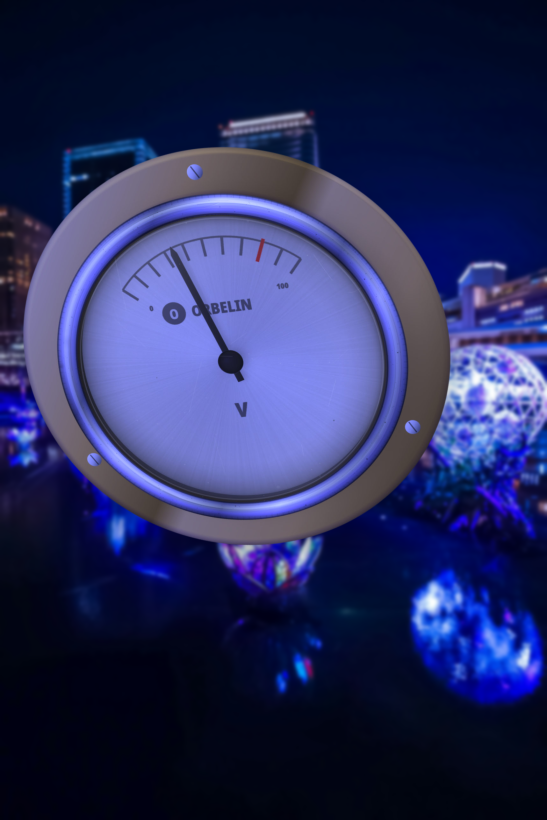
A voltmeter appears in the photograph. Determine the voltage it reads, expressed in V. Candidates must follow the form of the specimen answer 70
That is 35
